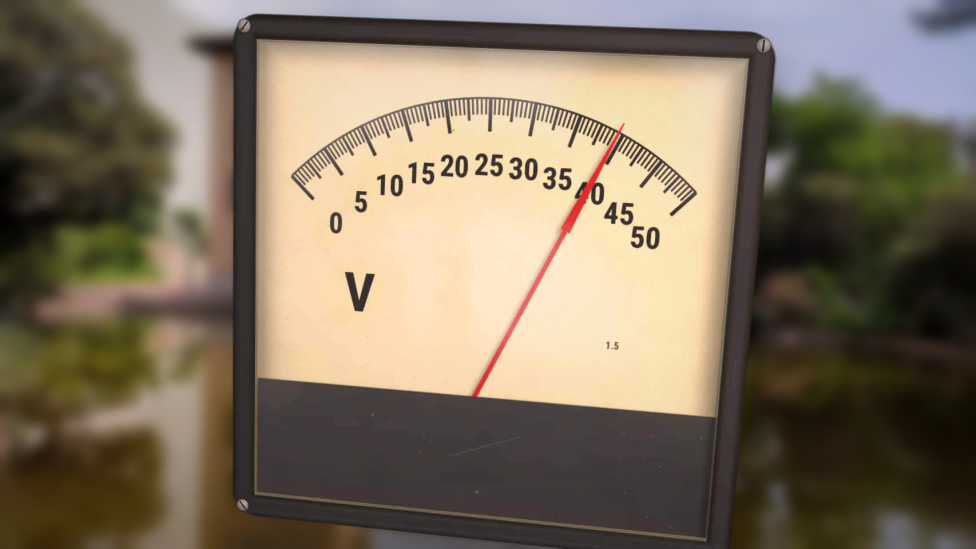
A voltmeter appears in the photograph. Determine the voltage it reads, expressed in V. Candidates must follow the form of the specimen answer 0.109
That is 39.5
